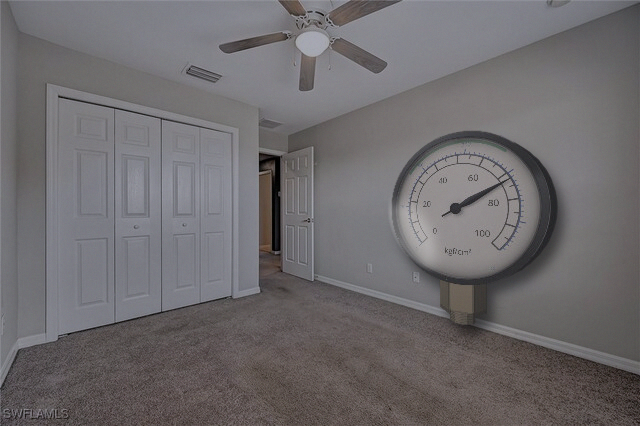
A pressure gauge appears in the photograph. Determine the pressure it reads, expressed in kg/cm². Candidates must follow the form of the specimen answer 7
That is 72.5
